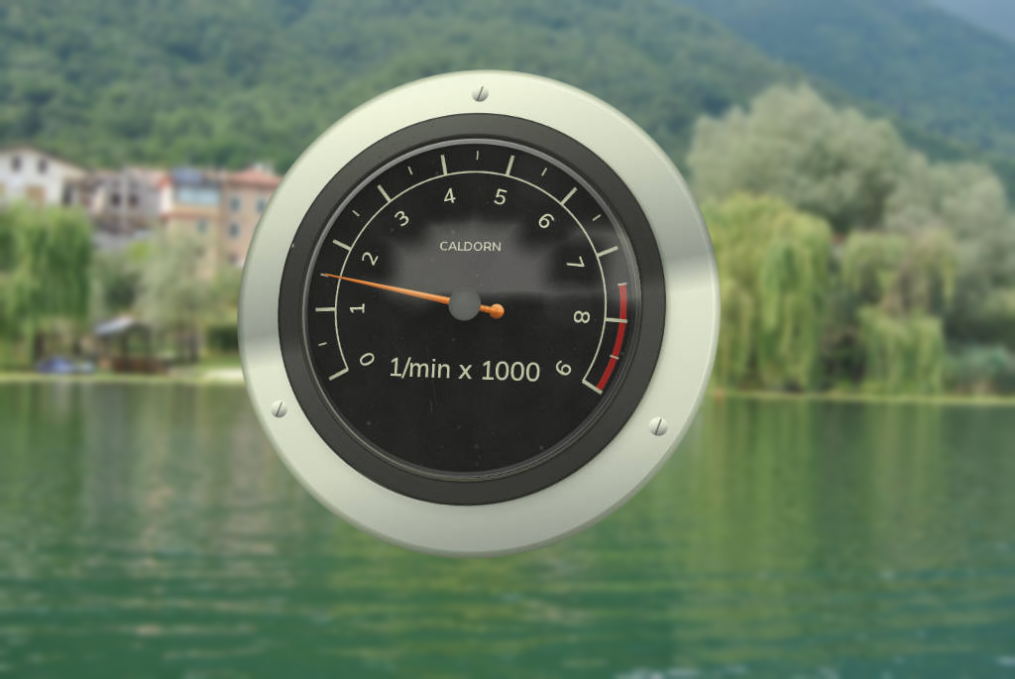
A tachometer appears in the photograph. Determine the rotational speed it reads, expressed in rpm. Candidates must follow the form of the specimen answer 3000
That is 1500
